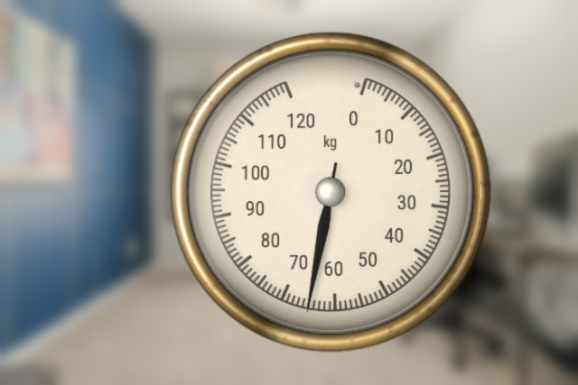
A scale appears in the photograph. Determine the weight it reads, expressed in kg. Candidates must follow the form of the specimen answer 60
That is 65
